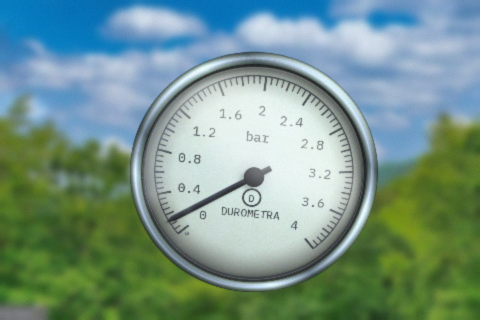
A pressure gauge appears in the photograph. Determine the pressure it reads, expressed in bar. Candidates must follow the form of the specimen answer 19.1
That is 0.15
